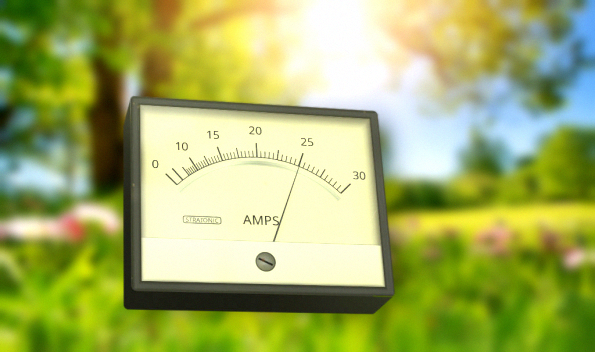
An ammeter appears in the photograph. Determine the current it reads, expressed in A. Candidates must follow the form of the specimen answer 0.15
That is 25
